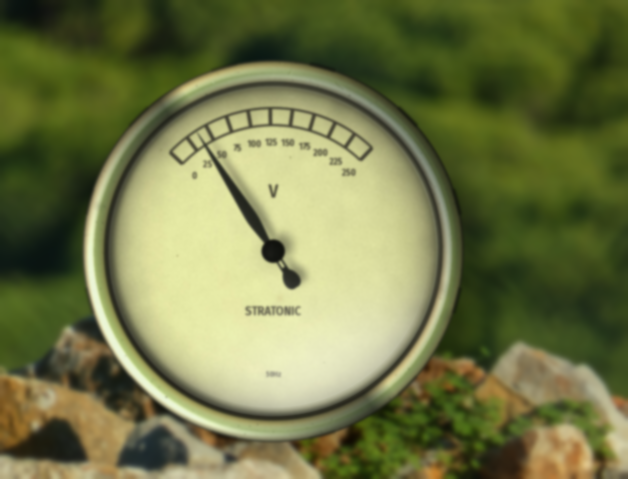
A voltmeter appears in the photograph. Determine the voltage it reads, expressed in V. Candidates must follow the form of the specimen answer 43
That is 37.5
